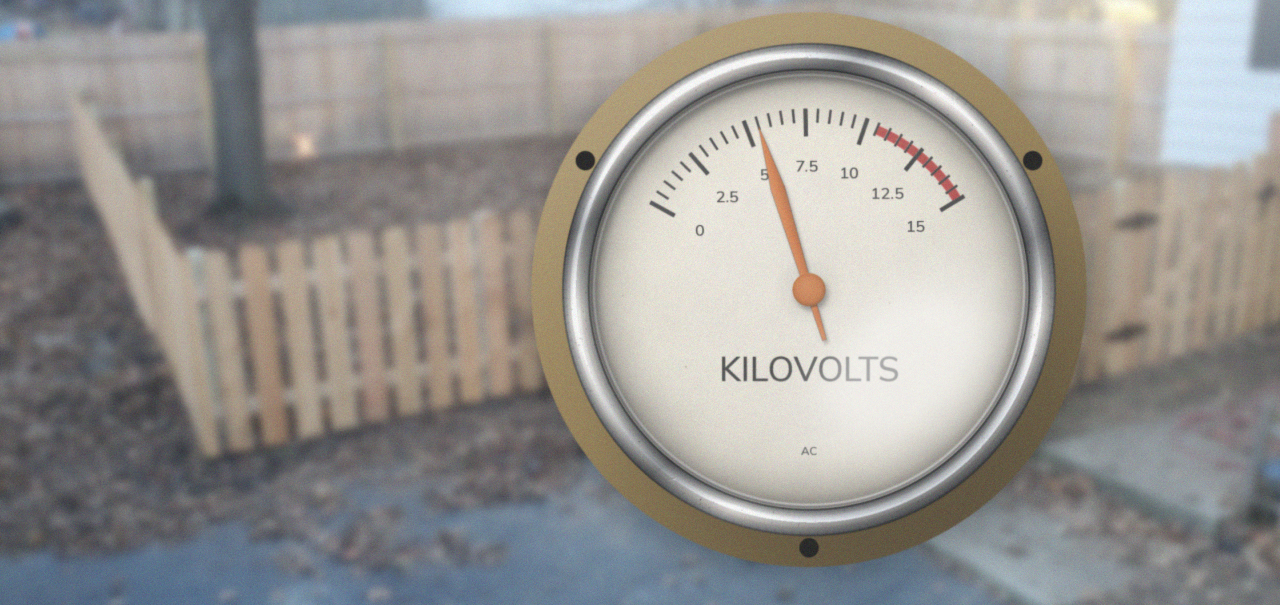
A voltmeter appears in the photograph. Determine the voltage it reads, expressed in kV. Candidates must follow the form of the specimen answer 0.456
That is 5.5
